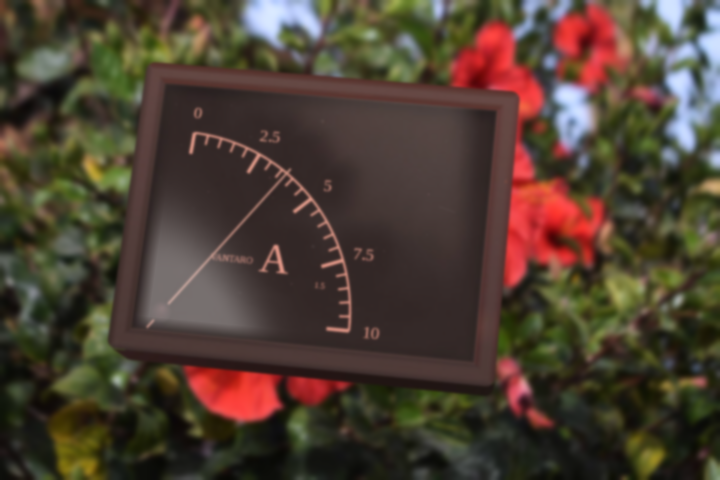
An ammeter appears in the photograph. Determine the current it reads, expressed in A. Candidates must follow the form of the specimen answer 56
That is 3.75
